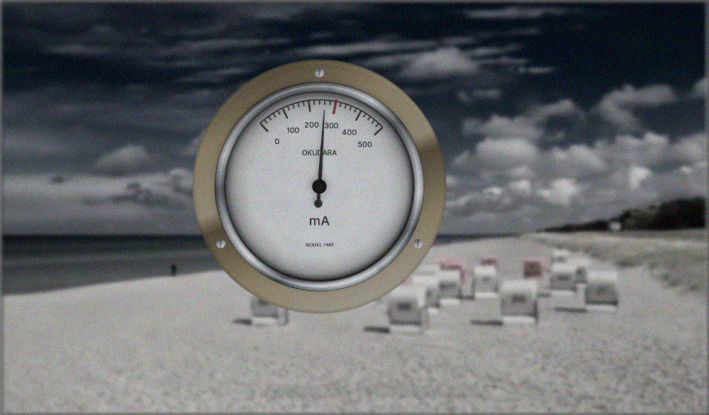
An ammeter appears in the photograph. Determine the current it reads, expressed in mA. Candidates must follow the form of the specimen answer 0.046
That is 260
